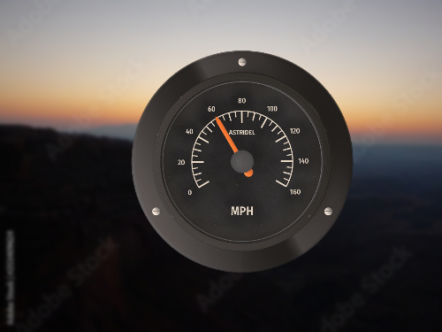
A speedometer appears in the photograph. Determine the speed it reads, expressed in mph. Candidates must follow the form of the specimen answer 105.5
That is 60
